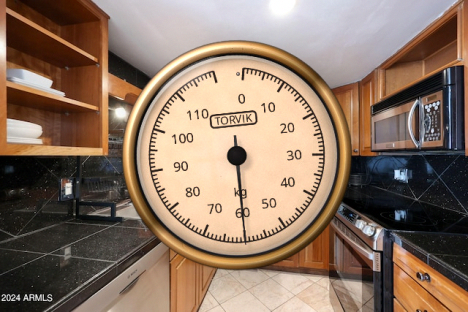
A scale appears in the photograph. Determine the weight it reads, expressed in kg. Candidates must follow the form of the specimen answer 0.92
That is 60
